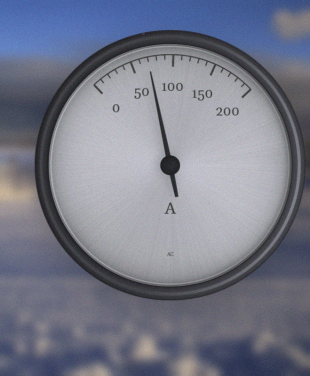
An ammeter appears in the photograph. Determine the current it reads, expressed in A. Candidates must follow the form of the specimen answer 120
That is 70
